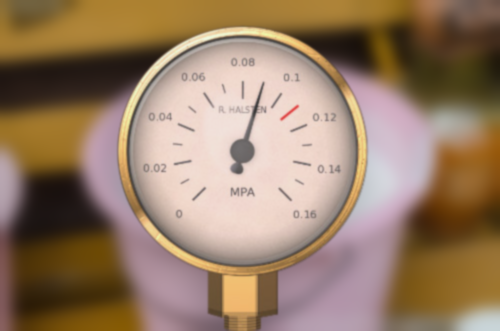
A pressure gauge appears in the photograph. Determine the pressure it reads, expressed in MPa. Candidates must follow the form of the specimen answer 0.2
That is 0.09
